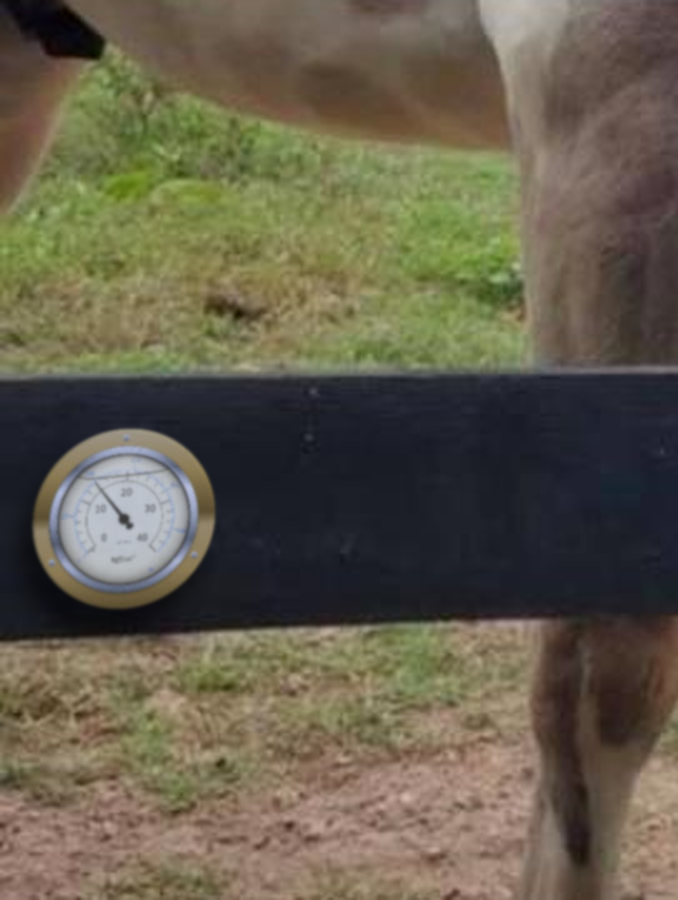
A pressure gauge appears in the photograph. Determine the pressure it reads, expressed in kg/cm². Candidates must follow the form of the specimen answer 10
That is 14
